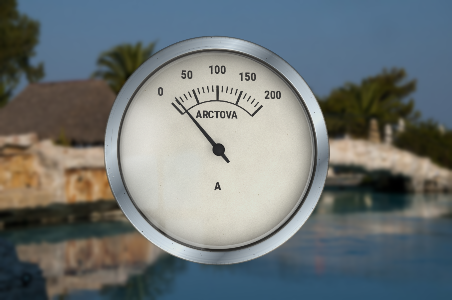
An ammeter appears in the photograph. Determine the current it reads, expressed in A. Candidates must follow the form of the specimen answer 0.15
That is 10
